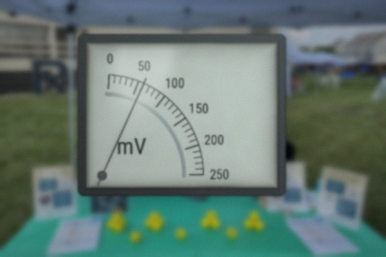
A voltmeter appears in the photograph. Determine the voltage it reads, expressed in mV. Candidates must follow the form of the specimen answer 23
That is 60
